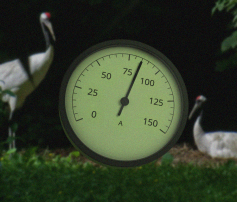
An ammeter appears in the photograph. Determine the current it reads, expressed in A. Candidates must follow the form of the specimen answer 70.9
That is 85
